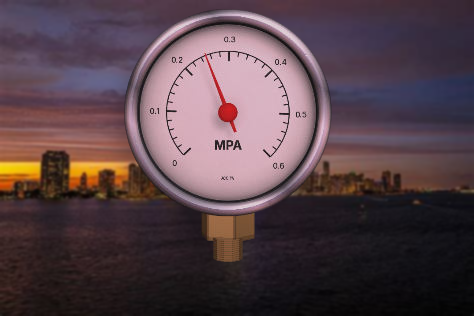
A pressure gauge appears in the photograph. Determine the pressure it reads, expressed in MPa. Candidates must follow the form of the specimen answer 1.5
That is 0.25
